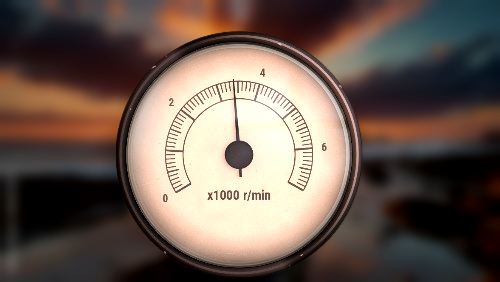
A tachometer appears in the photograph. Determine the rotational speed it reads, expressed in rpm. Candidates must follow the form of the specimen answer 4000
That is 3400
